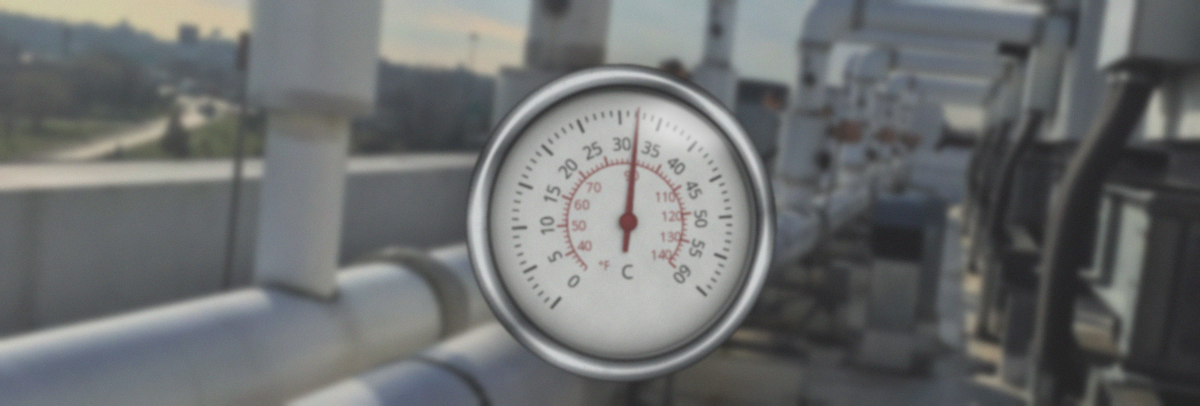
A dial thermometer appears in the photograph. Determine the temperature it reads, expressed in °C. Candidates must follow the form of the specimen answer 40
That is 32
